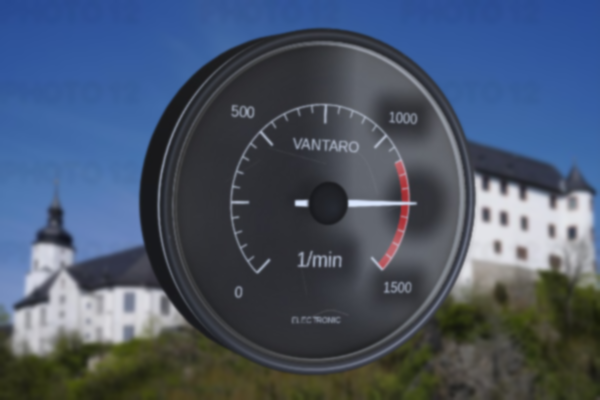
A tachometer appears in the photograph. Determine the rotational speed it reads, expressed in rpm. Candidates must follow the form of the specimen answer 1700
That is 1250
